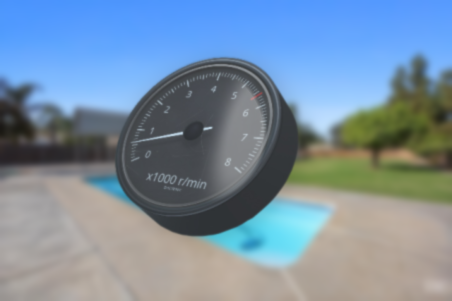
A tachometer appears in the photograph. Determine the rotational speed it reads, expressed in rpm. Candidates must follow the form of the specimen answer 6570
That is 500
